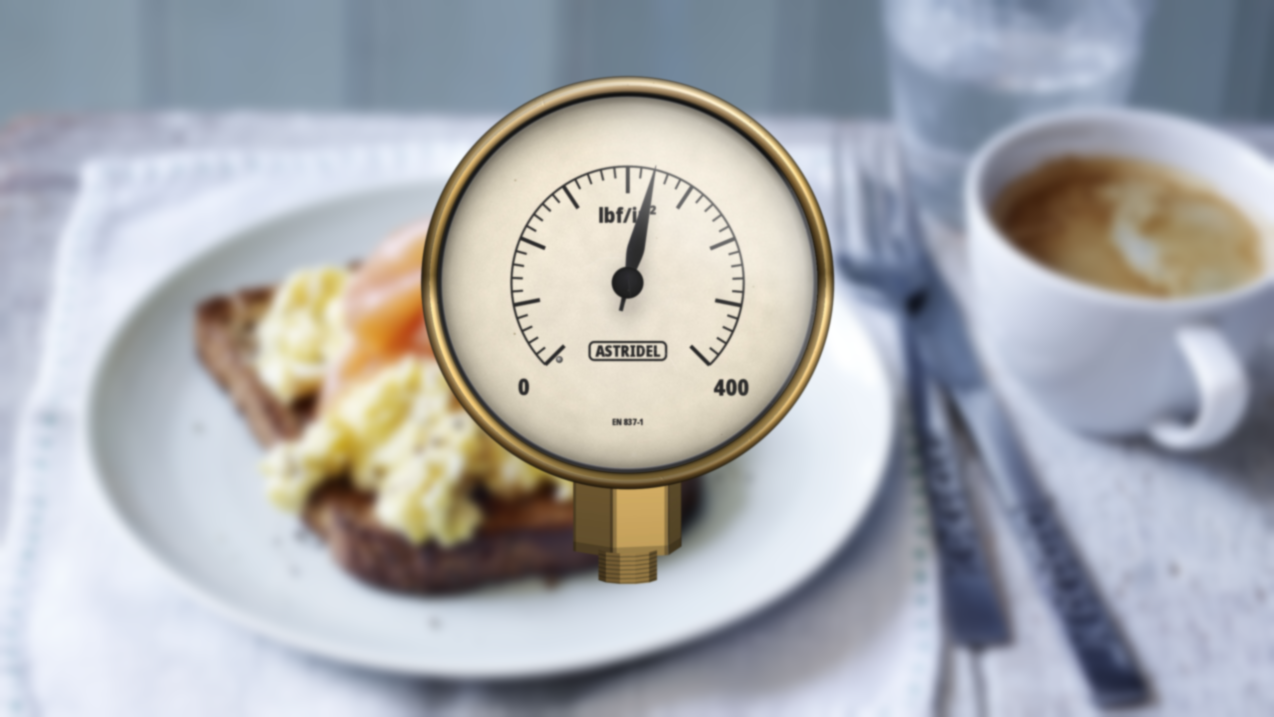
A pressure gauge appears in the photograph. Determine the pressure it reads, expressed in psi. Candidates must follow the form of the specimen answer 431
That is 220
